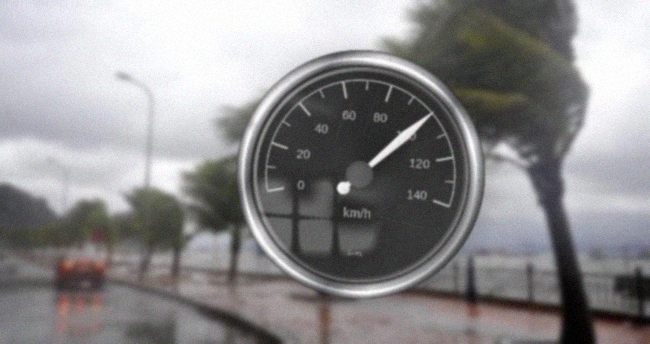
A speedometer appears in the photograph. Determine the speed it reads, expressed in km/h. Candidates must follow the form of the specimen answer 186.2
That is 100
